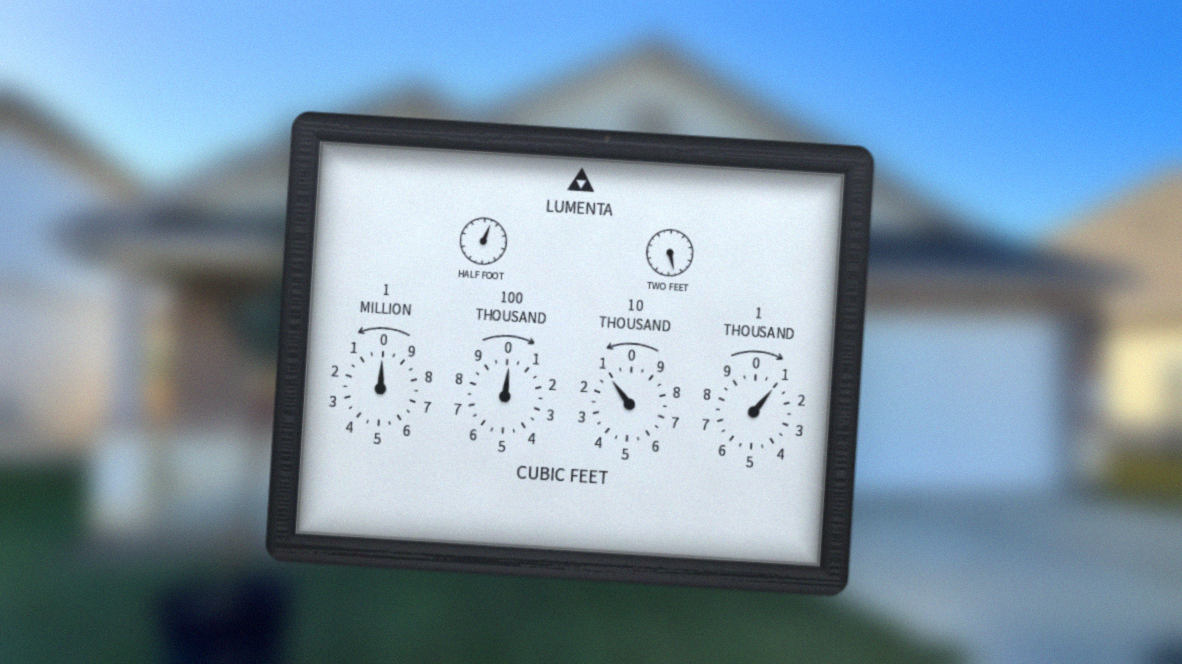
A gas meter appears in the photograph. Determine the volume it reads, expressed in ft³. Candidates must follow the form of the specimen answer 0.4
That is 1100
